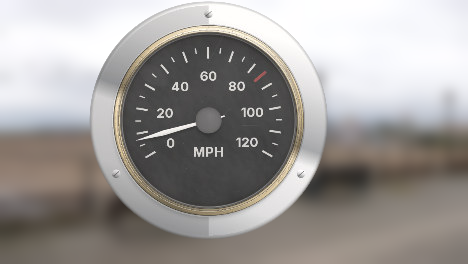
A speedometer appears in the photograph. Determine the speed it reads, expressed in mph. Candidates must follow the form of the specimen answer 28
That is 7.5
